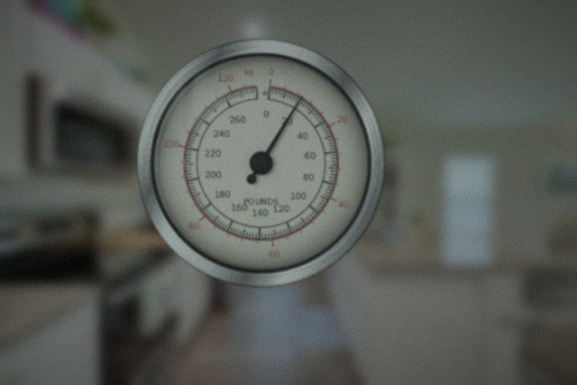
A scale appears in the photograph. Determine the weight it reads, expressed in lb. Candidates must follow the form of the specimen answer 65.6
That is 20
